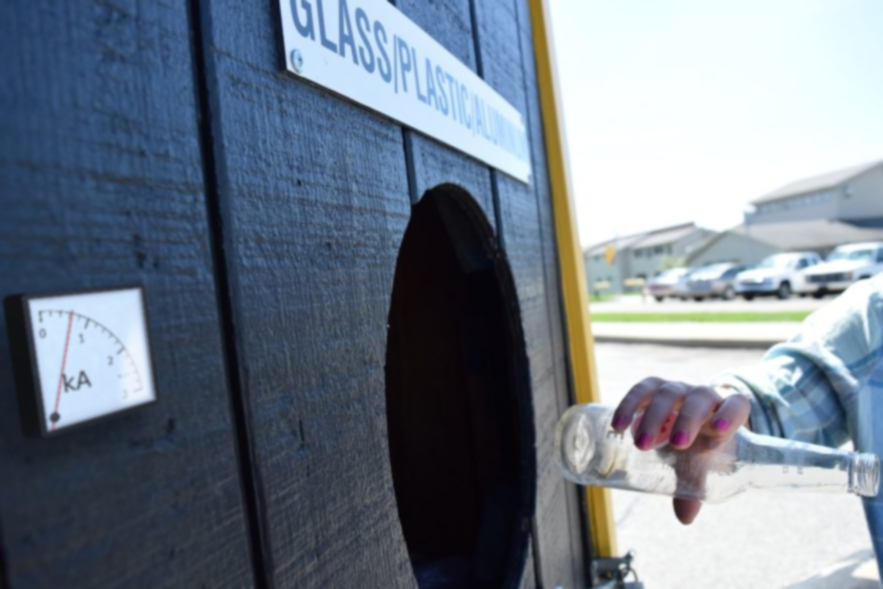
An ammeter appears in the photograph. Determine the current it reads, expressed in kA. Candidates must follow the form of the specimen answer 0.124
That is 0.6
